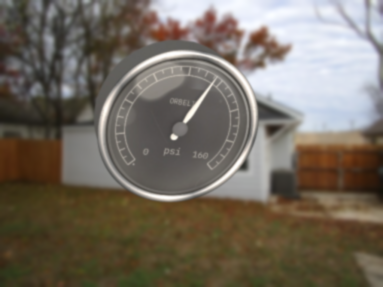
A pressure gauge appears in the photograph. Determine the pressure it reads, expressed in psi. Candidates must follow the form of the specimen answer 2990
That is 95
